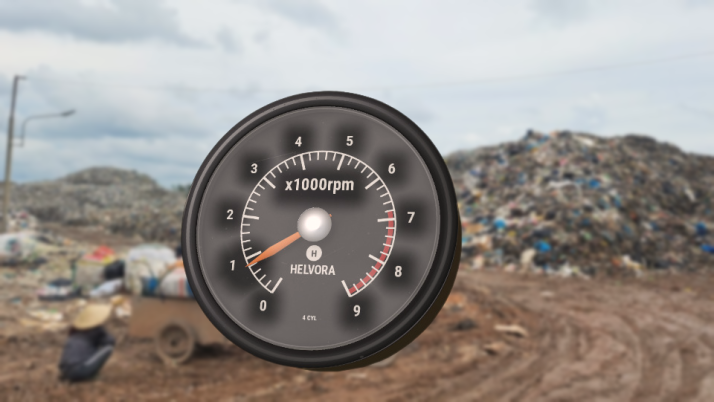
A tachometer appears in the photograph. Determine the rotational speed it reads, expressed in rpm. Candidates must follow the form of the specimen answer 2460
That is 800
